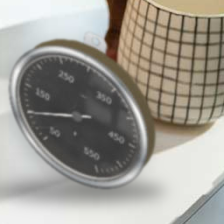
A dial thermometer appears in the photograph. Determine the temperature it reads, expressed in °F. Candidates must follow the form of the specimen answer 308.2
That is 100
